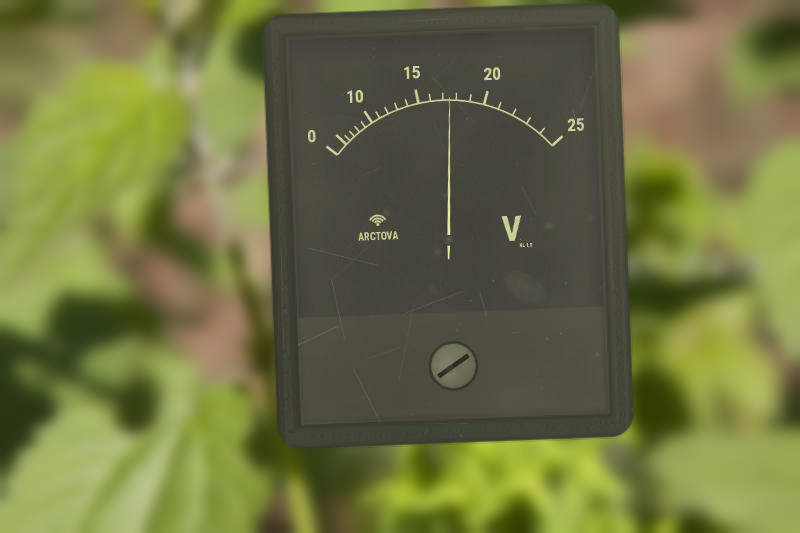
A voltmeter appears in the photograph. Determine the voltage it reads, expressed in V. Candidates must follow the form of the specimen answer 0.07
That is 17.5
